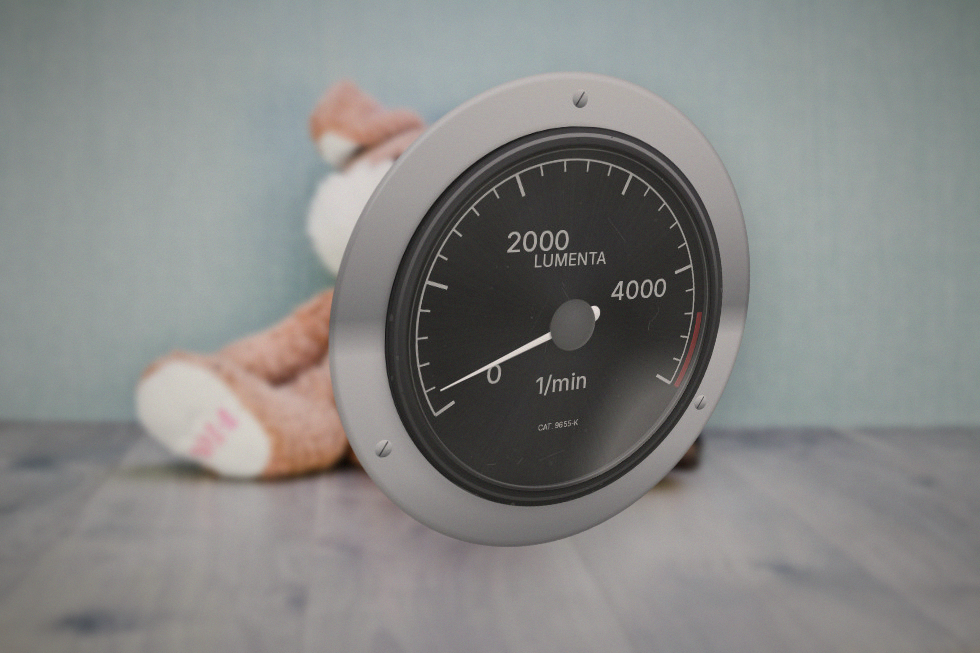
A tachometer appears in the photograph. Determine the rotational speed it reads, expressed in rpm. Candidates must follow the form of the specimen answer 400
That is 200
